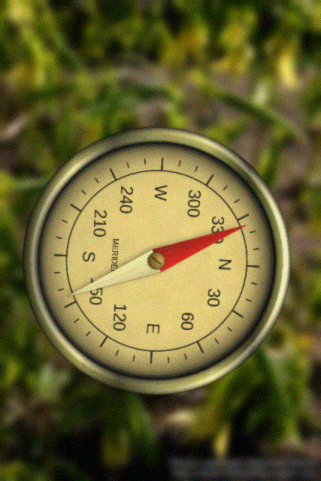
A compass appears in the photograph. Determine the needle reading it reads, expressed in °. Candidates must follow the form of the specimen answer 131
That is 335
